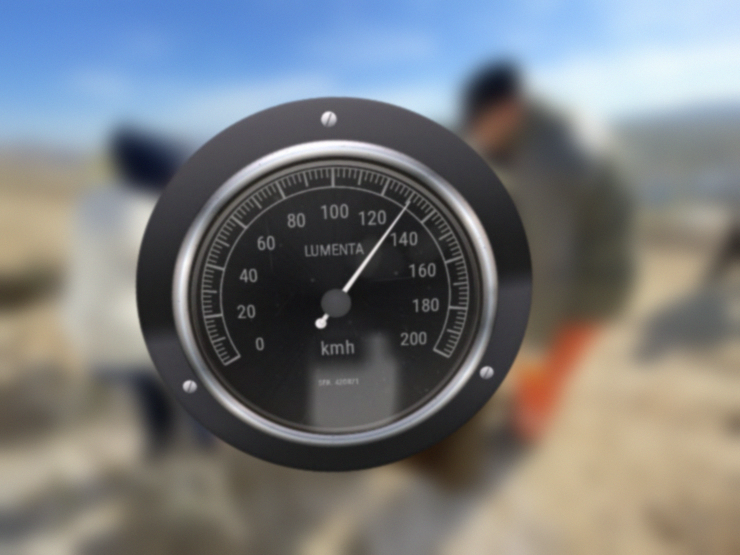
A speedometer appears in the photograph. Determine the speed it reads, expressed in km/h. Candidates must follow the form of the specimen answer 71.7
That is 130
